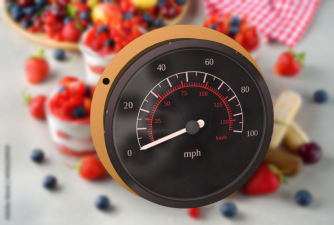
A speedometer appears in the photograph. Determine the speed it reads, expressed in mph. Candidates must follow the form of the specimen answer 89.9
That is 0
